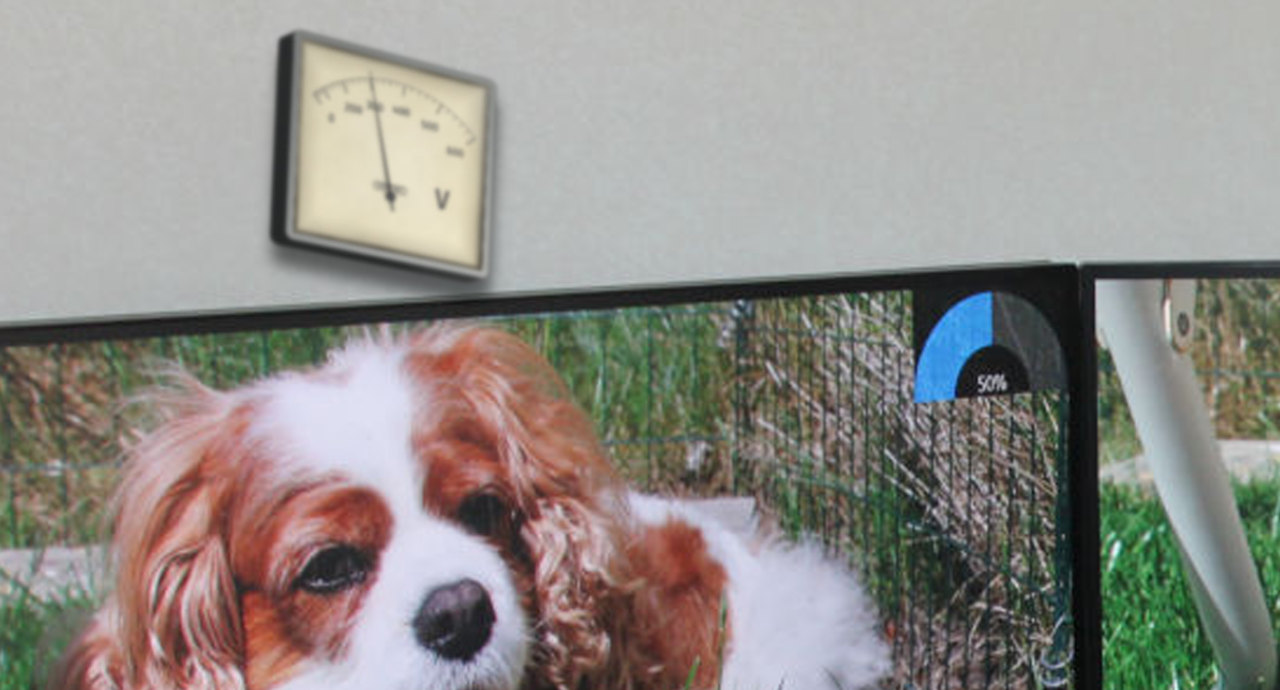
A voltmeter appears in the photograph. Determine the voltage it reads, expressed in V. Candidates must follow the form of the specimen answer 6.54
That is 300
